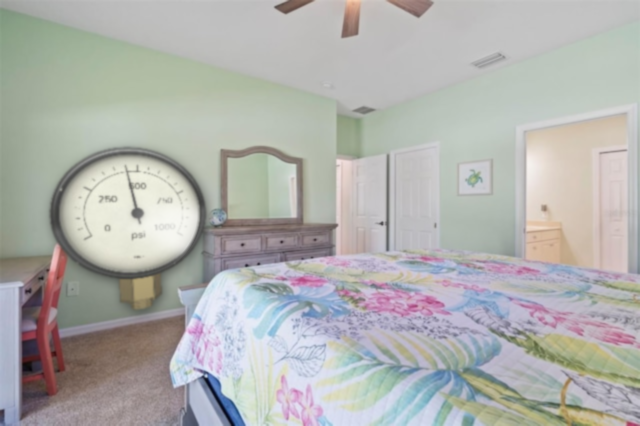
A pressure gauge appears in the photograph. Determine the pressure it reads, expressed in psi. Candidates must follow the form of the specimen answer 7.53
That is 450
